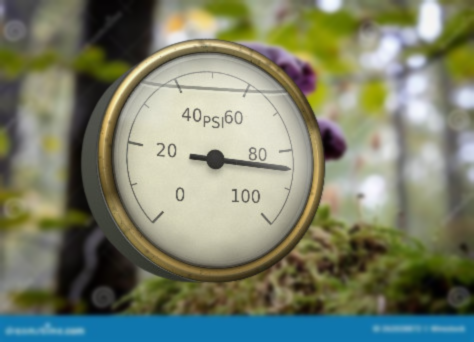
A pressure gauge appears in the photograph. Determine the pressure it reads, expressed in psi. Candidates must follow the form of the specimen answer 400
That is 85
